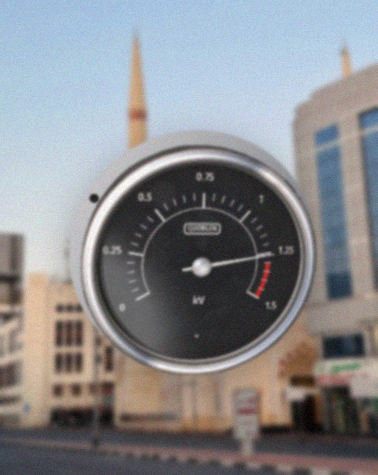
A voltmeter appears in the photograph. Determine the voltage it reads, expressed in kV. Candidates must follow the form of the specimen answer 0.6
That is 1.25
